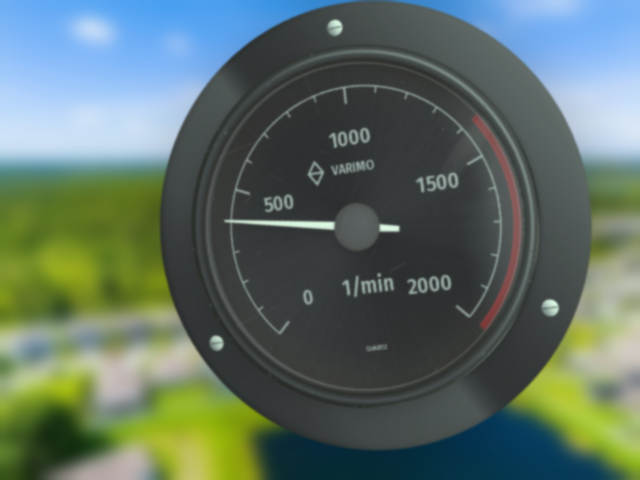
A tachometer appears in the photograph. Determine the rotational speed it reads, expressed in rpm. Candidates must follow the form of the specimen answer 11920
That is 400
